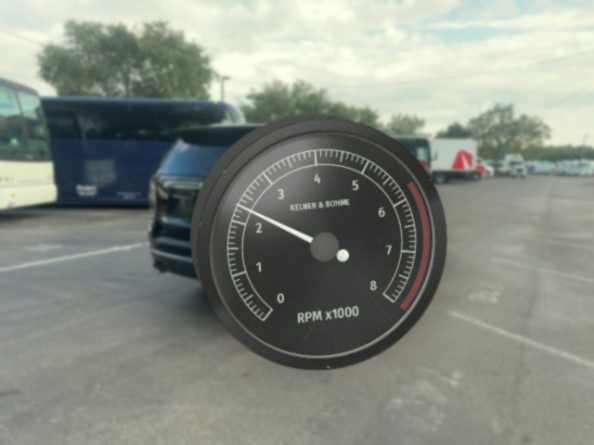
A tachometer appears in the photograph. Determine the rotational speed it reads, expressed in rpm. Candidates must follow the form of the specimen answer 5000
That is 2300
